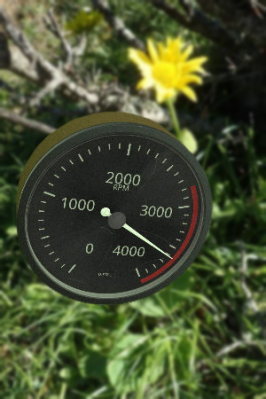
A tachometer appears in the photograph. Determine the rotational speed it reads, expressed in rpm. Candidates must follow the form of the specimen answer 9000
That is 3600
